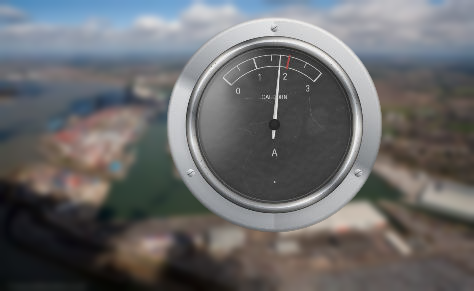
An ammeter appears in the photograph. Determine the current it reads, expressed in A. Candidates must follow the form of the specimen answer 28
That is 1.75
